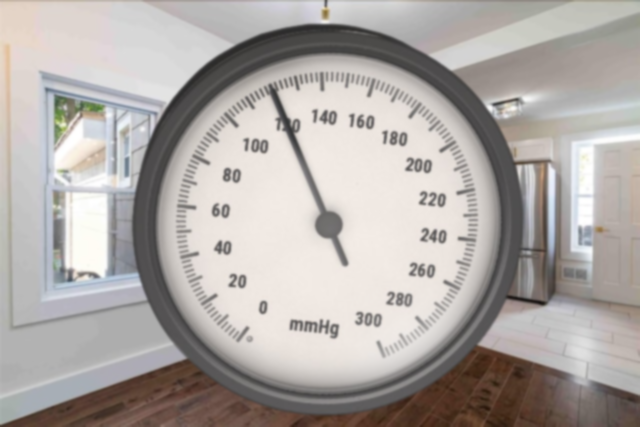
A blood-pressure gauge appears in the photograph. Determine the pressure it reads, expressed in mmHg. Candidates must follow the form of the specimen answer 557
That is 120
